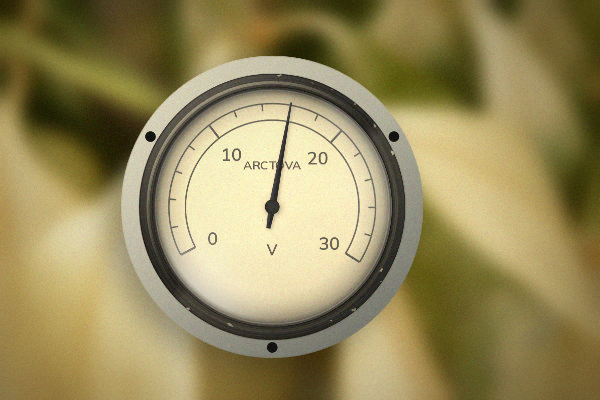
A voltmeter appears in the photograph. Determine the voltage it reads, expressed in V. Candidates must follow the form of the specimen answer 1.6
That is 16
